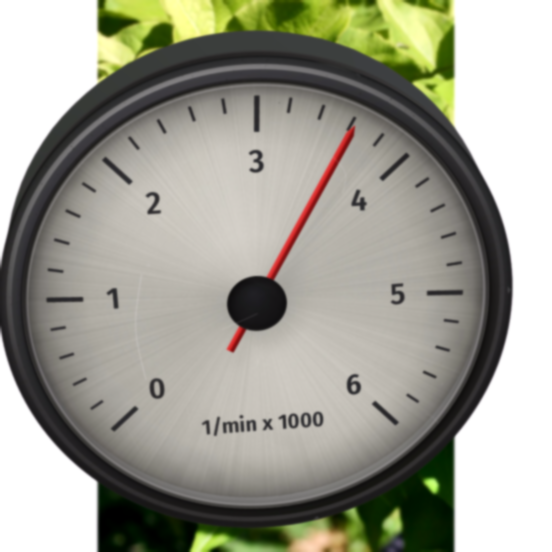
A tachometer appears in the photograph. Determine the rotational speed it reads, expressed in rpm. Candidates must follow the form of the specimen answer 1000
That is 3600
